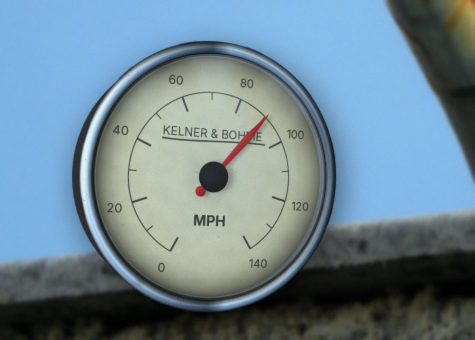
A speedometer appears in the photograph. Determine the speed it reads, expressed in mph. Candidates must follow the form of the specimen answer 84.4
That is 90
